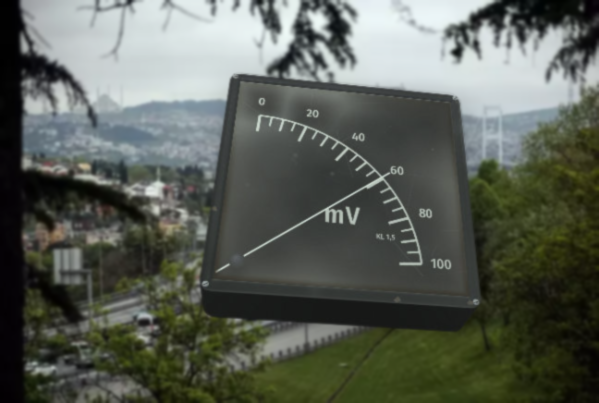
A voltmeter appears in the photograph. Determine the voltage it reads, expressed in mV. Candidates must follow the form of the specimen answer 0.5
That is 60
